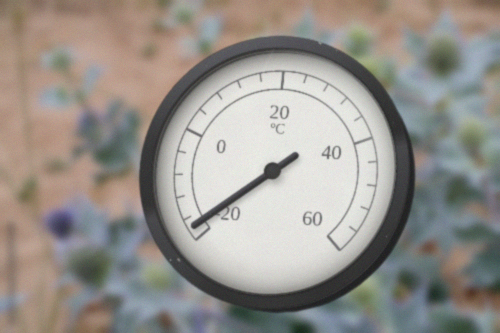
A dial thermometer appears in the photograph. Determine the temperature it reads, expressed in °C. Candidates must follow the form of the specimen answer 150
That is -18
